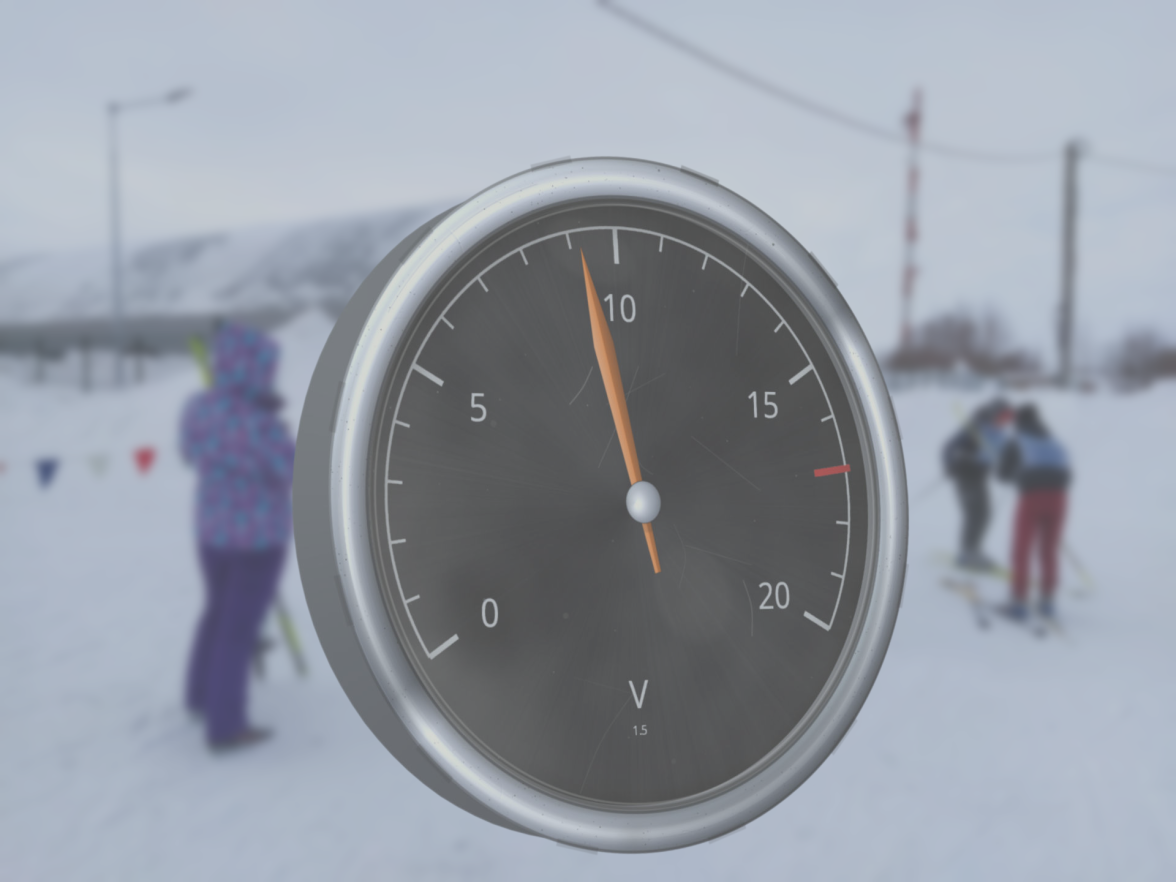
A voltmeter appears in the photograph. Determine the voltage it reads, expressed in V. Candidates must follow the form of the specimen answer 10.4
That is 9
